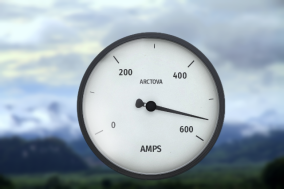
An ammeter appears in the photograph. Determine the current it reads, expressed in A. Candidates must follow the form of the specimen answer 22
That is 550
